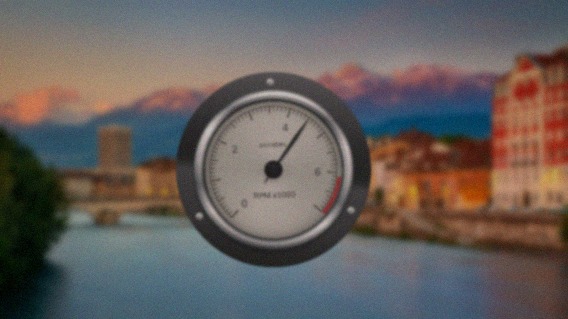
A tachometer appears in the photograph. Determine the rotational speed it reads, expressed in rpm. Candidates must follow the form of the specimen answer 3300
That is 4500
